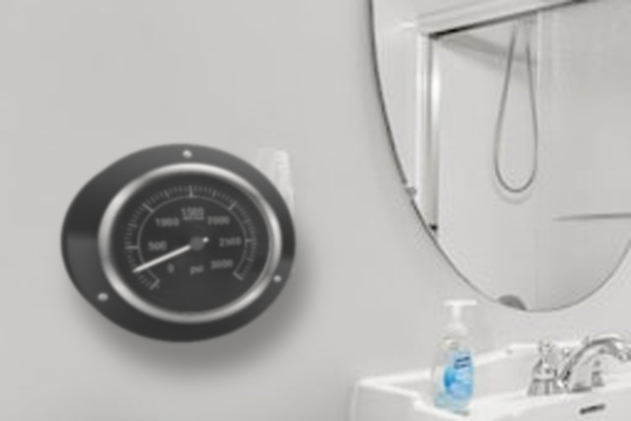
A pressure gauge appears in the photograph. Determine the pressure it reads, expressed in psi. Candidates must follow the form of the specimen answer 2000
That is 250
